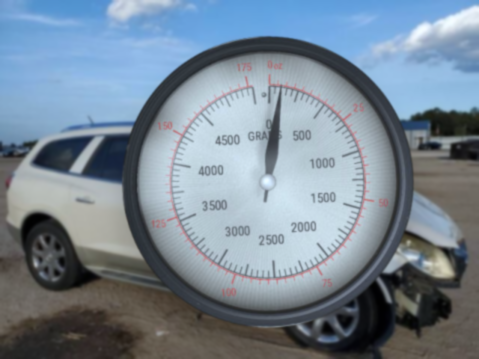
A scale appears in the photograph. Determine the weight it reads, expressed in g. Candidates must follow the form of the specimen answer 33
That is 100
